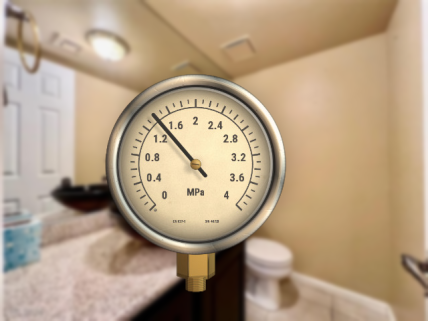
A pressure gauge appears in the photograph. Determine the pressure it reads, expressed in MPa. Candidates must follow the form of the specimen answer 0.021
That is 1.4
